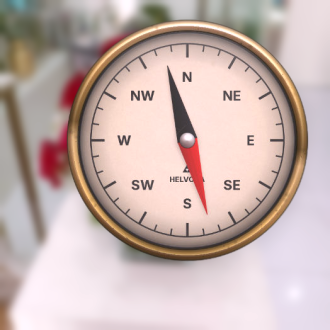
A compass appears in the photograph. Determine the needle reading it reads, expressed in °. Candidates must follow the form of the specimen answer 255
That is 165
